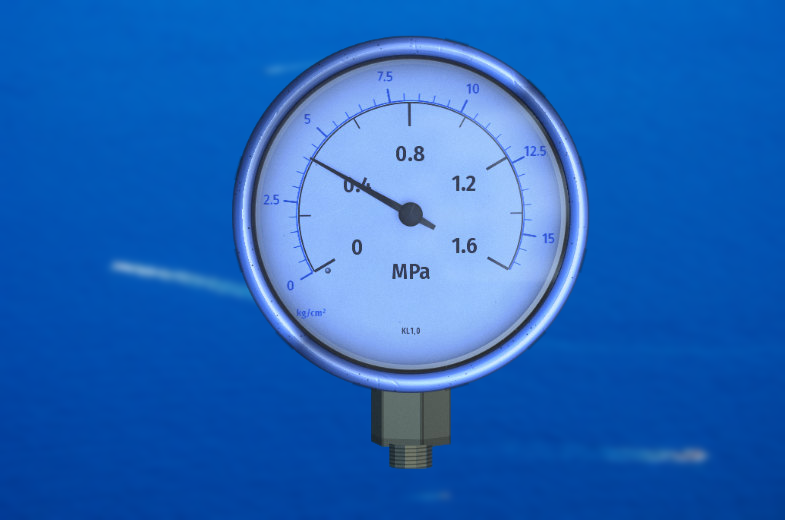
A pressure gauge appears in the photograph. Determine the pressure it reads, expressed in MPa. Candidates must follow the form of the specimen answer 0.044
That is 0.4
